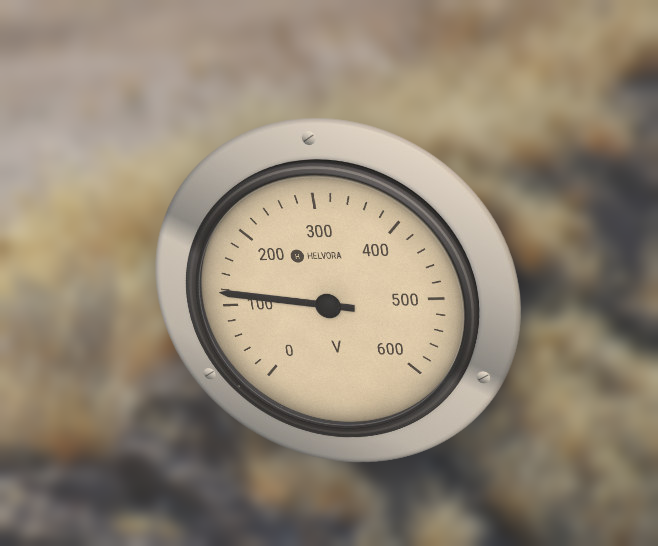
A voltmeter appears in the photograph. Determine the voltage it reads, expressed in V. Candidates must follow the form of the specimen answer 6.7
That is 120
